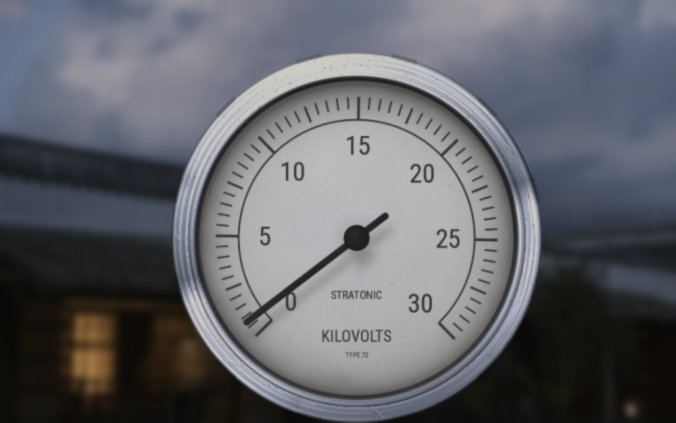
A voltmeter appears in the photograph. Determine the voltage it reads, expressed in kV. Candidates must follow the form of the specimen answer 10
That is 0.75
